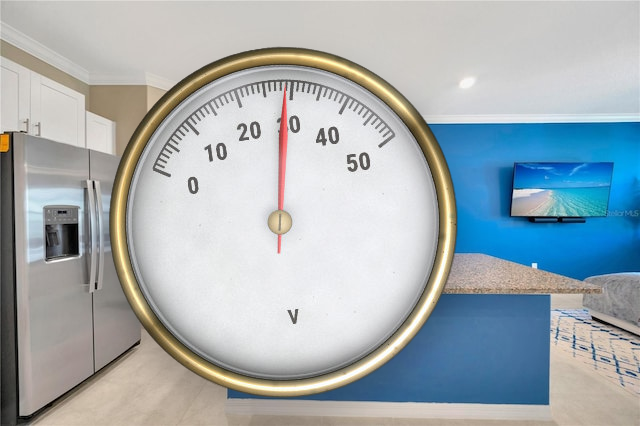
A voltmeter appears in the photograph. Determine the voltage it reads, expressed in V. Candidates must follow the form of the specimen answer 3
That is 29
